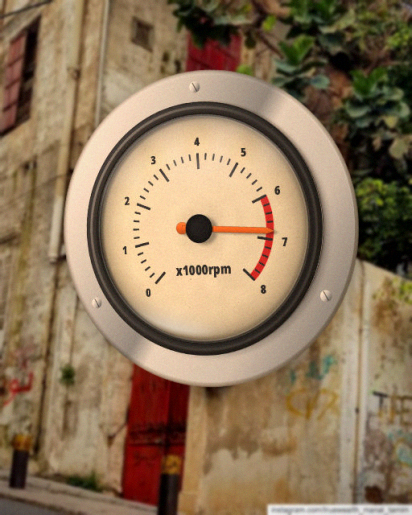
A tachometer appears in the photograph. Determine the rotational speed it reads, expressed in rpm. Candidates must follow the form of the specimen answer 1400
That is 6800
